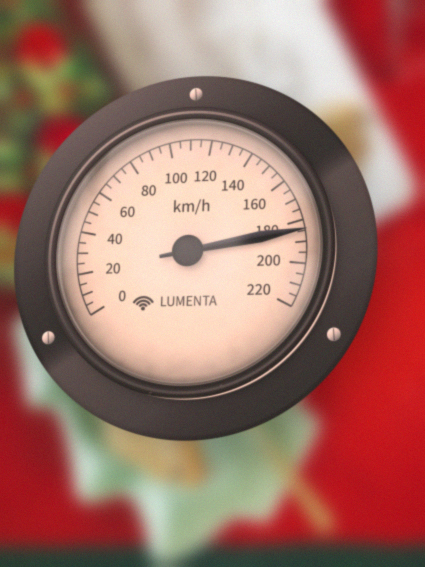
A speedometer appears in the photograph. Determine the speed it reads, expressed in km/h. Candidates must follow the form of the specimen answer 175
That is 185
